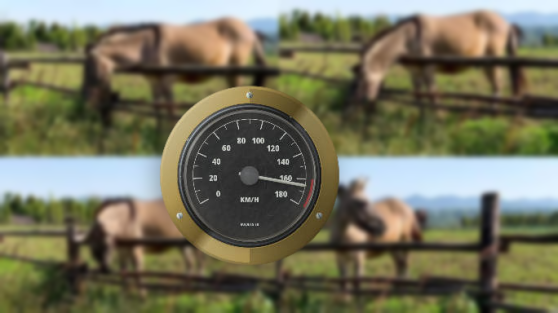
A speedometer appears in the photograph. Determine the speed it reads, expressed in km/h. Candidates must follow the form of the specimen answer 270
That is 165
